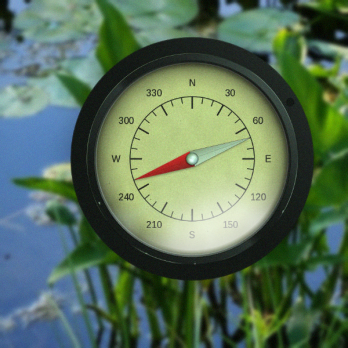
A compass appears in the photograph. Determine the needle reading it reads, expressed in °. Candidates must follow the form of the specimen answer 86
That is 250
